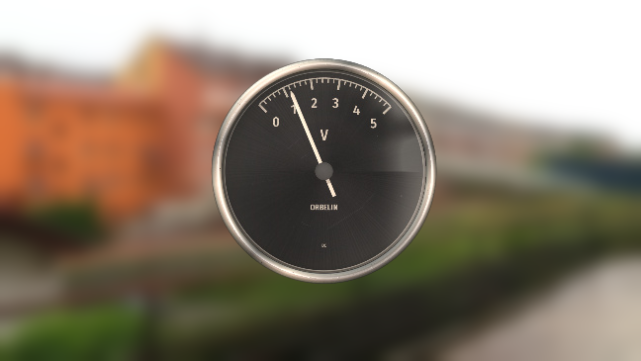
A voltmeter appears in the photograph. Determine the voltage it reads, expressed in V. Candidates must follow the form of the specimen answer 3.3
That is 1.2
